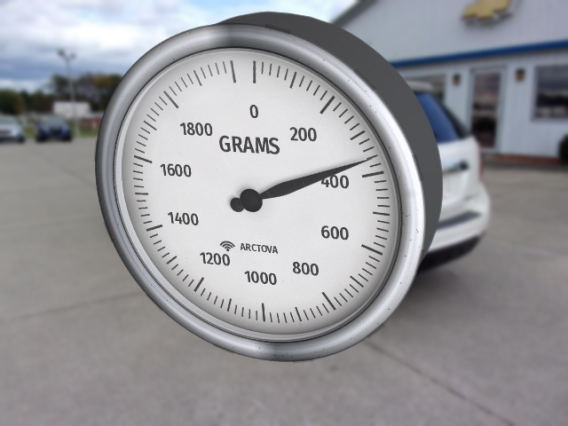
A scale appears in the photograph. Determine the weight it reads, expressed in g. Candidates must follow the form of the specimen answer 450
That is 360
